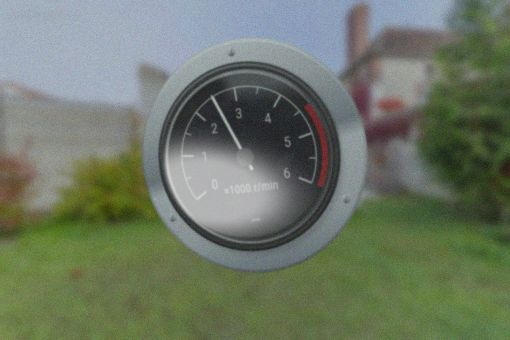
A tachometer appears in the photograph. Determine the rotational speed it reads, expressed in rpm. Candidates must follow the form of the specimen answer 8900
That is 2500
